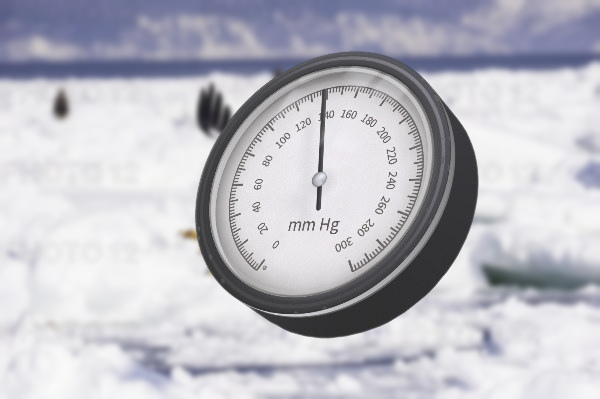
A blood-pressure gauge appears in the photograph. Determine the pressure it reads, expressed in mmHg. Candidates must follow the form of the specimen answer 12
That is 140
